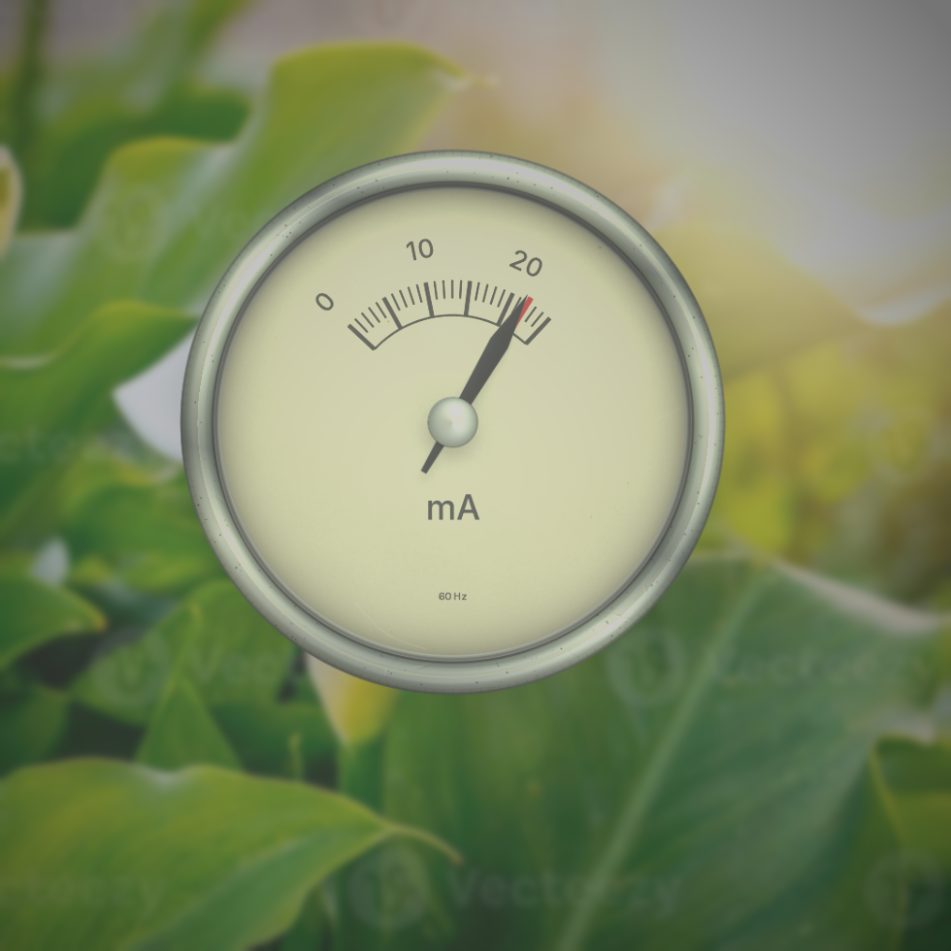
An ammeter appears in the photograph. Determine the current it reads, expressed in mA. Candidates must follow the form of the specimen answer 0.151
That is 21.5
